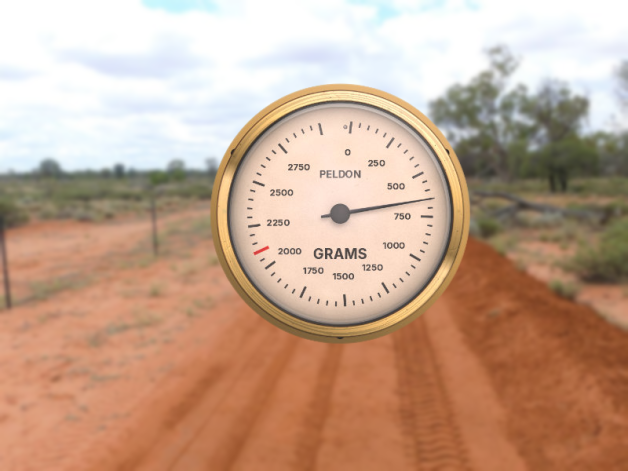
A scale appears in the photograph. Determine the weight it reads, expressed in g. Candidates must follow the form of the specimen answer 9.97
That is 650
